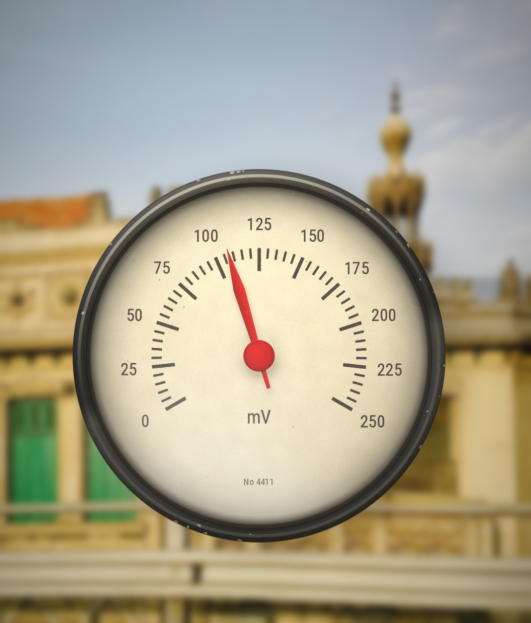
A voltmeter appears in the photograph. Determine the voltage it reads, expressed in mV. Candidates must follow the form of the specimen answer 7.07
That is 107.5
